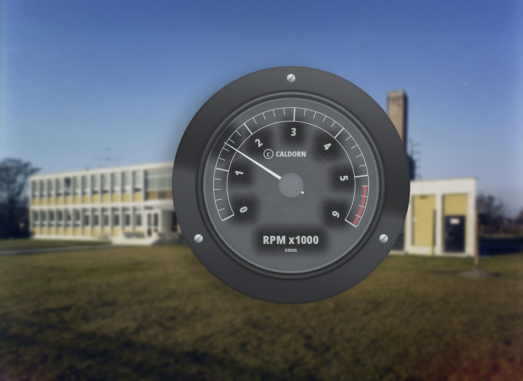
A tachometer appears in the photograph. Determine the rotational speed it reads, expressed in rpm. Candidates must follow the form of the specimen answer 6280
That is 1500
